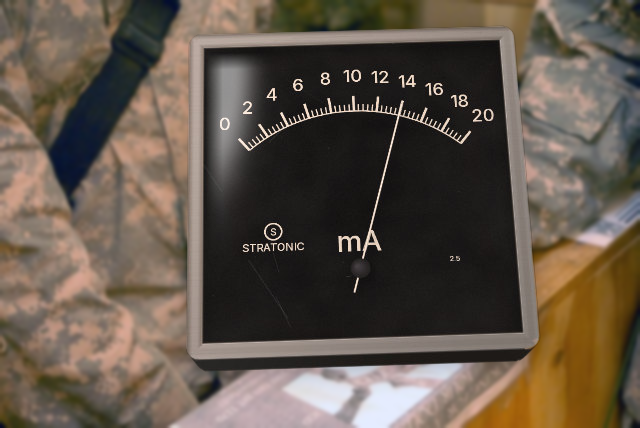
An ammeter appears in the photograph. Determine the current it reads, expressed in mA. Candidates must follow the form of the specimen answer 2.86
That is 14
